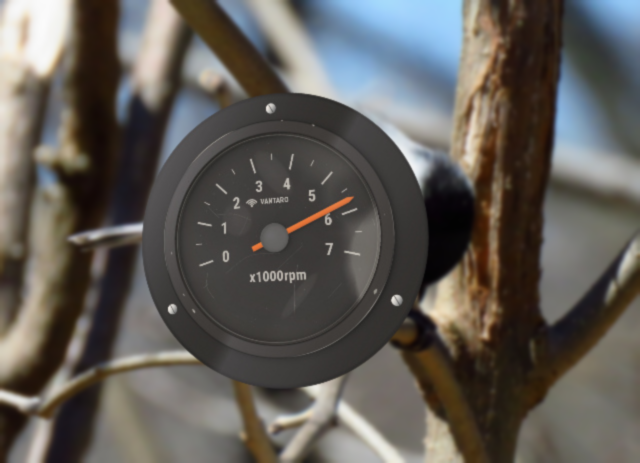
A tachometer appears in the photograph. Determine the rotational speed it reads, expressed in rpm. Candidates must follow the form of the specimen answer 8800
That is 5750
